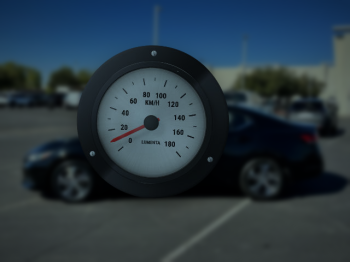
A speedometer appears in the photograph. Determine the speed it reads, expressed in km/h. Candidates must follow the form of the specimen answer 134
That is 10
